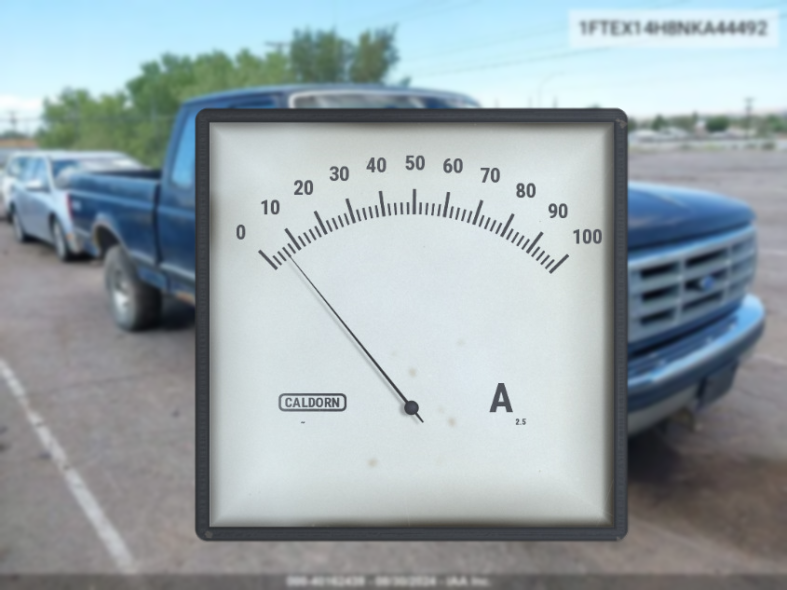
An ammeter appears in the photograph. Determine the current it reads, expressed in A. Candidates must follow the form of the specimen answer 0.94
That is 6
